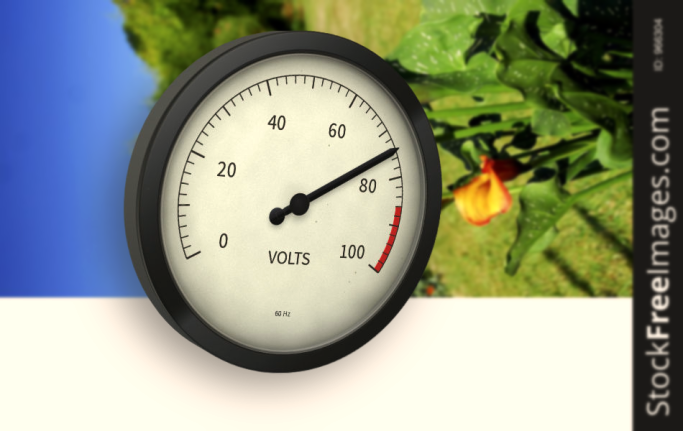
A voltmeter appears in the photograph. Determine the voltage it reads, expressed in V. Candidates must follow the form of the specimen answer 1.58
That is 74
